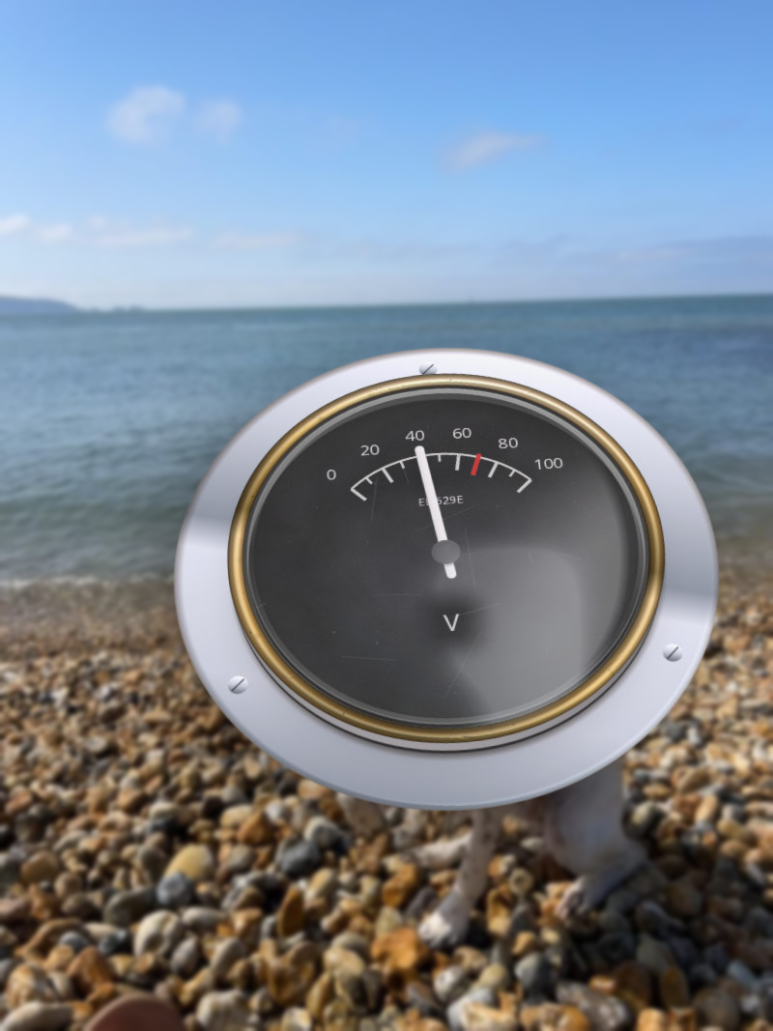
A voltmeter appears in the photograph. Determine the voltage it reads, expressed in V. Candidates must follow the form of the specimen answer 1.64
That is 40
